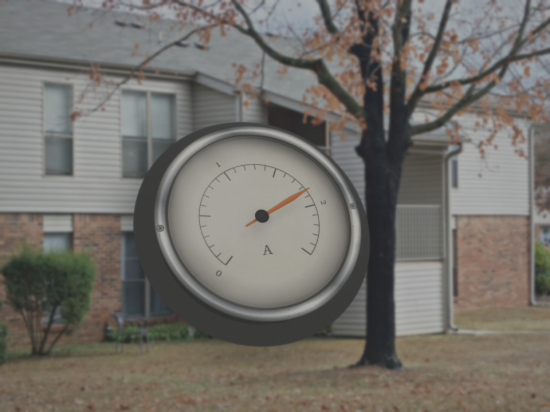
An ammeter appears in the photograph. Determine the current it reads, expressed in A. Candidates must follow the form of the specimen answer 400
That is 1.85
